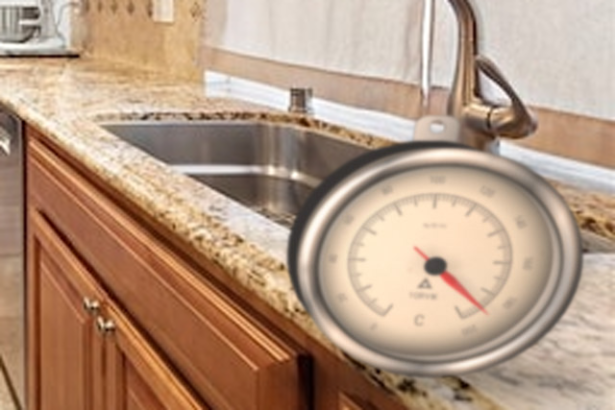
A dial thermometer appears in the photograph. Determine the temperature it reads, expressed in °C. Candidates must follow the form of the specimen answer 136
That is 190
